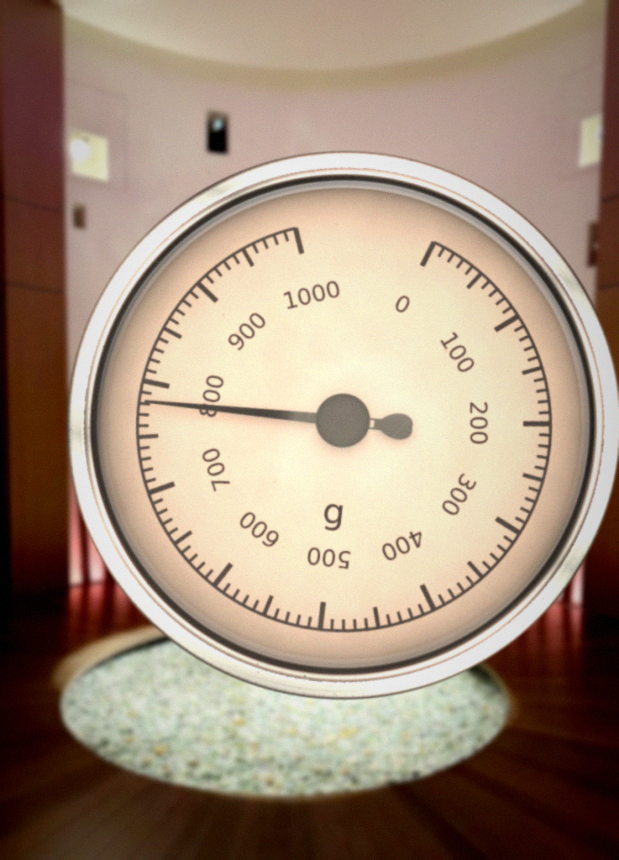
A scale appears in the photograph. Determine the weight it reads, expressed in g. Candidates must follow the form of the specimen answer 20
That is 780
